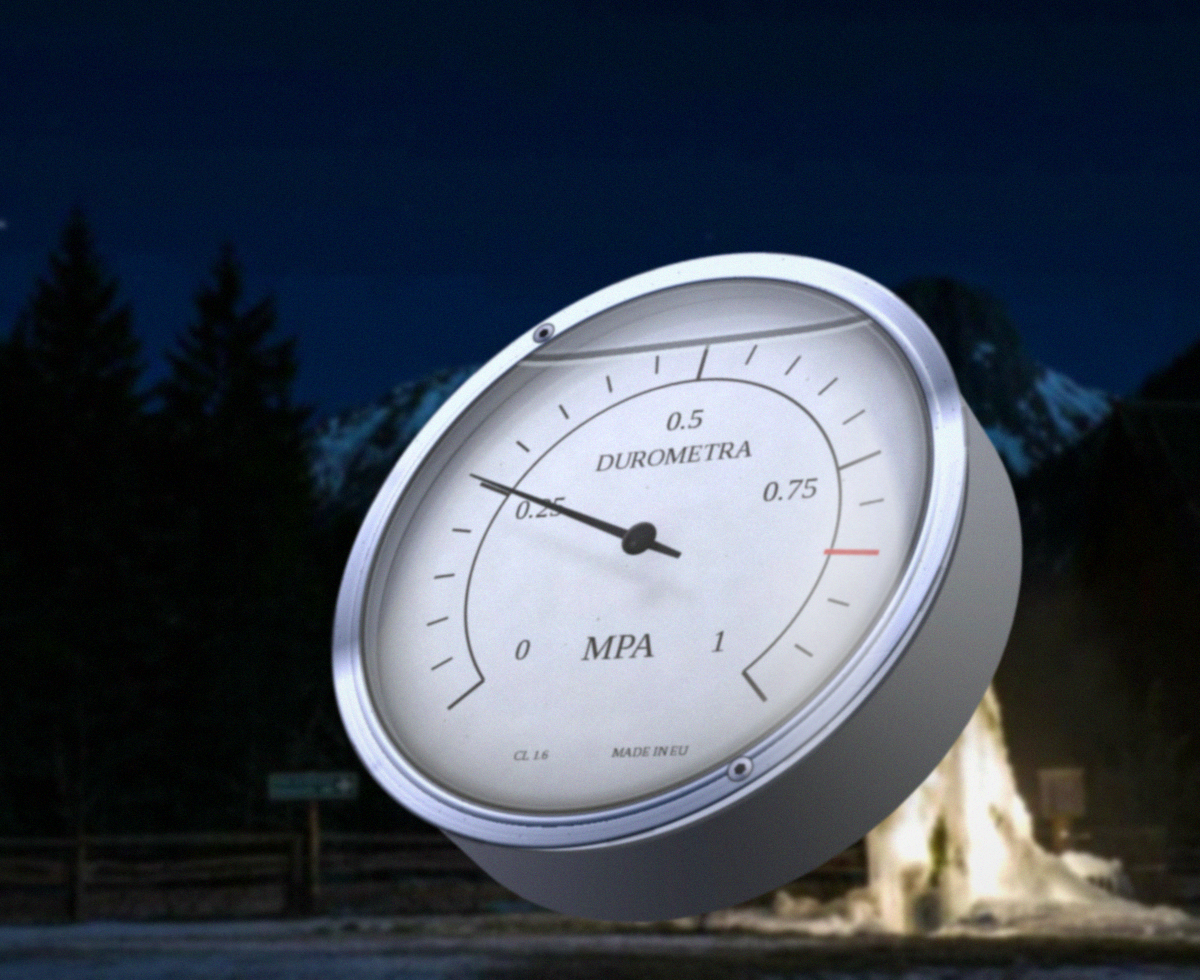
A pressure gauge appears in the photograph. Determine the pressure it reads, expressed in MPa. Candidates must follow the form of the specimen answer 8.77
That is 0.25
